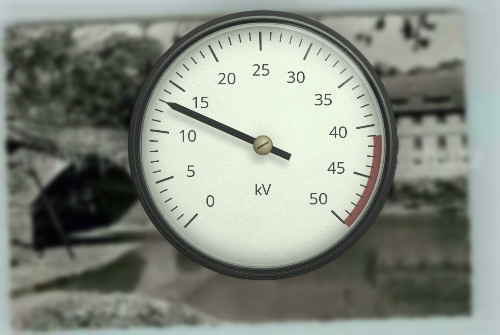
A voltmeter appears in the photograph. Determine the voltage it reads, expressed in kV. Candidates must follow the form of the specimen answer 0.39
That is 13
